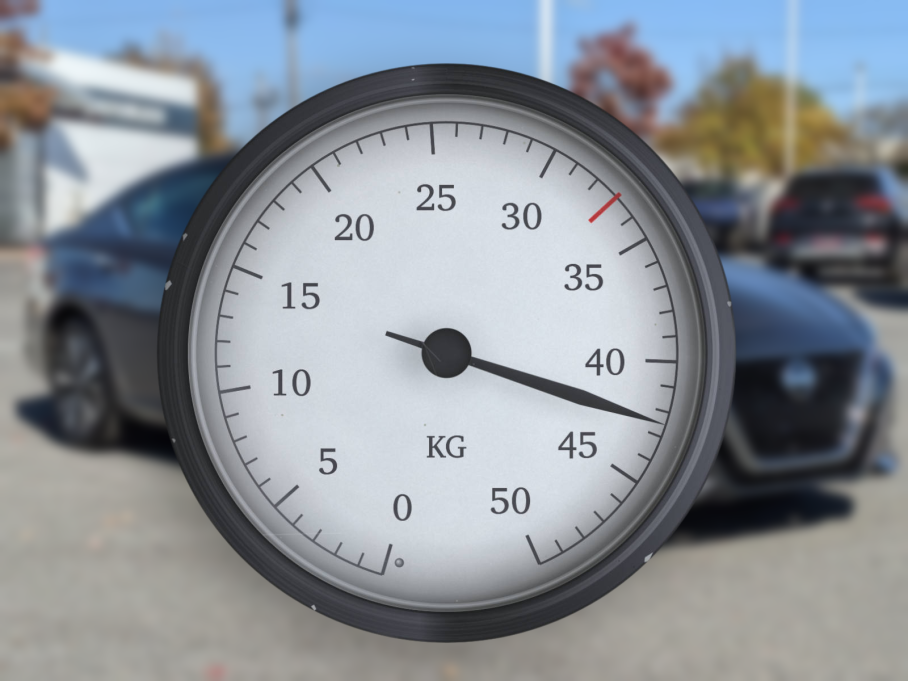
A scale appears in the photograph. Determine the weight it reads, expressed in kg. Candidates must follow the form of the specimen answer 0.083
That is 42.5
